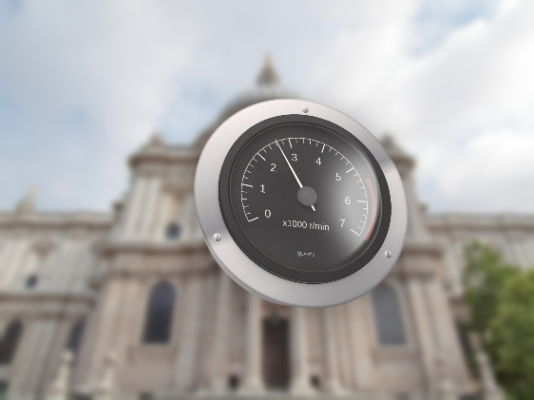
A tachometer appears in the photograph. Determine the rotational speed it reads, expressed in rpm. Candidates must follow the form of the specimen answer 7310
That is 2600
